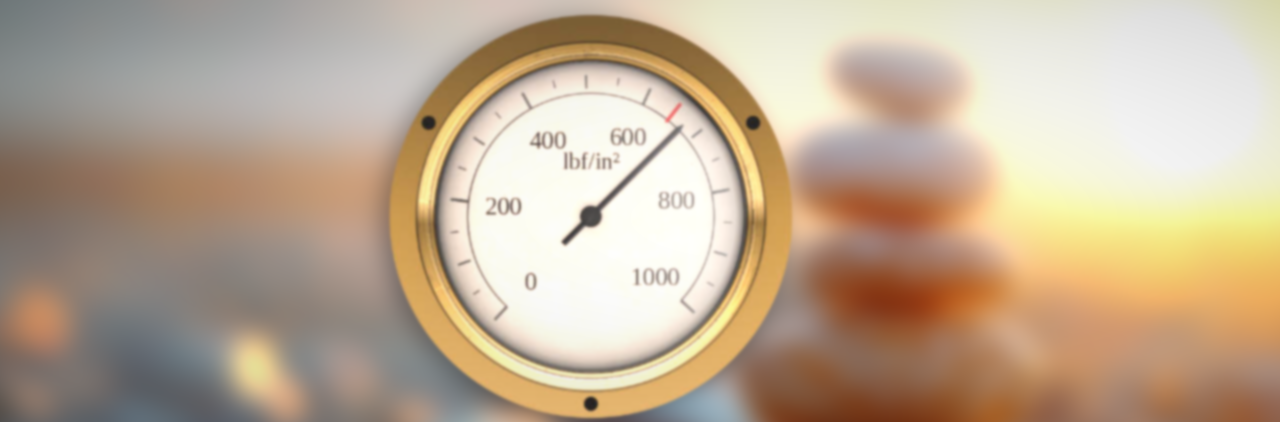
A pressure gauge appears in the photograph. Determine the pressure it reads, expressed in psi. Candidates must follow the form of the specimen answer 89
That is 675
